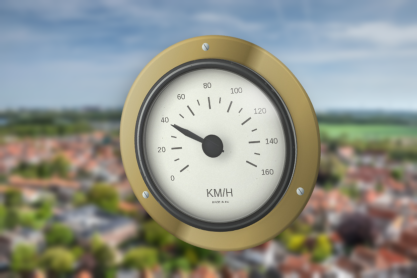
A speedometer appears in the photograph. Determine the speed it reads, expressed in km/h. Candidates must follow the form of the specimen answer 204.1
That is 40
